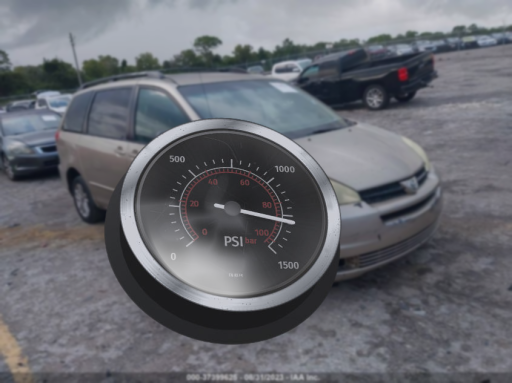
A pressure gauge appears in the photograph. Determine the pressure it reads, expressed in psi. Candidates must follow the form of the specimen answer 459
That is 1300
